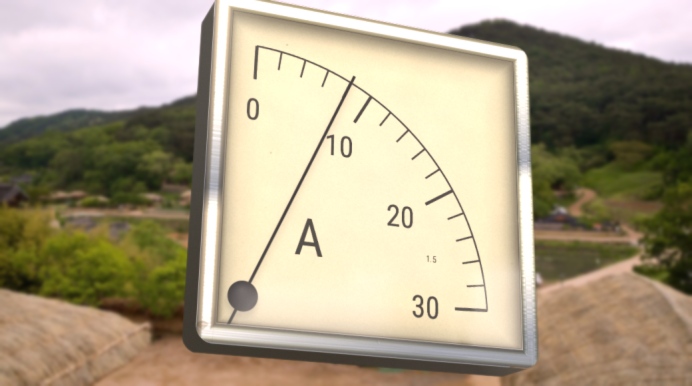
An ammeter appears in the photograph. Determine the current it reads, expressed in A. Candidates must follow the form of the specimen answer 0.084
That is 8
